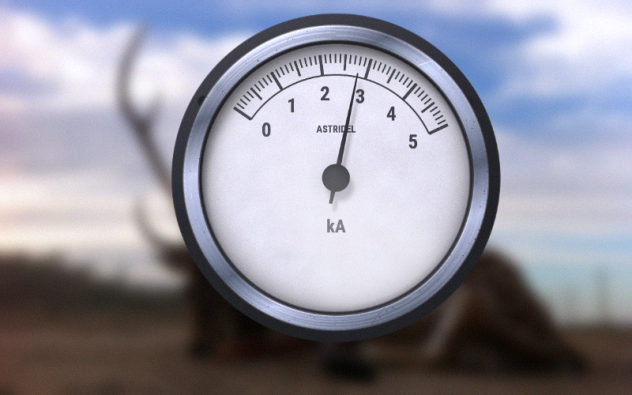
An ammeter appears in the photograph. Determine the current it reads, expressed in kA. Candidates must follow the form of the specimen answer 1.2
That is 2.8
